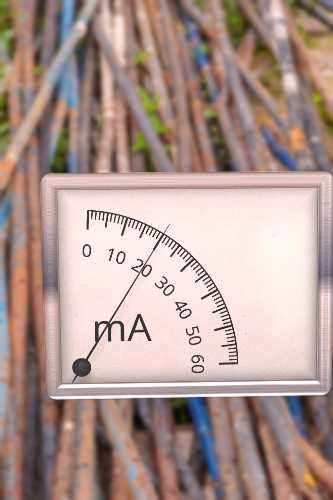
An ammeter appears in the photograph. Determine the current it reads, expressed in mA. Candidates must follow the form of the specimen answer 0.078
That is 20
